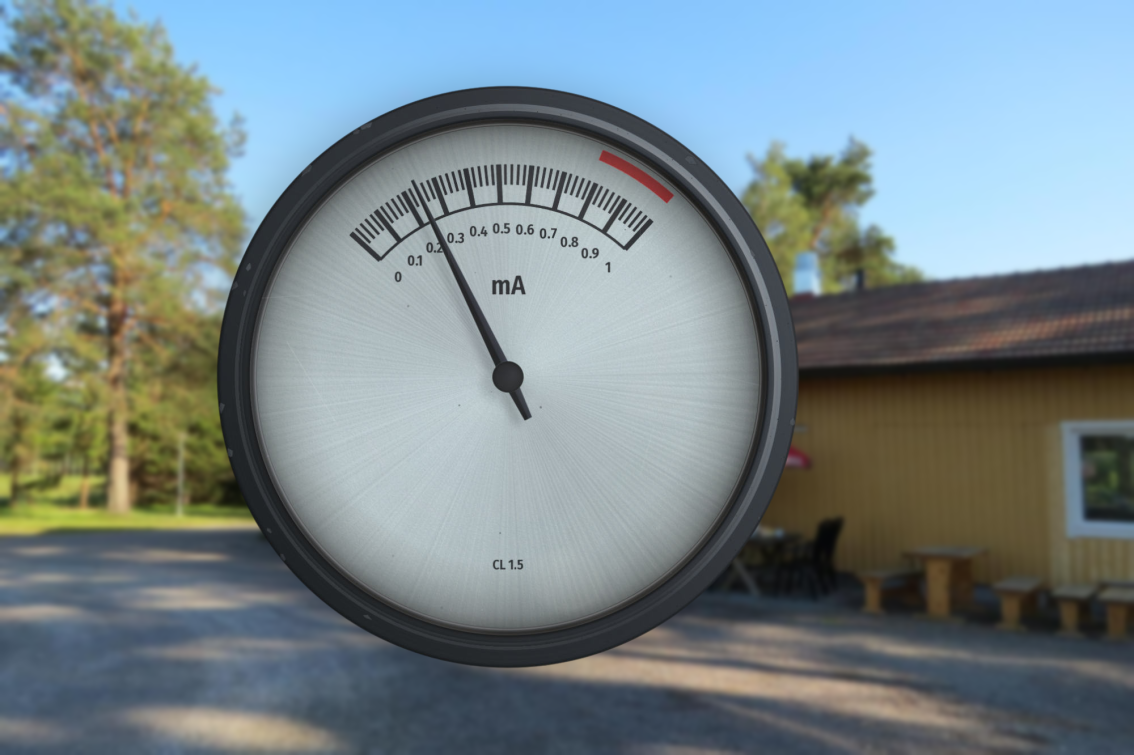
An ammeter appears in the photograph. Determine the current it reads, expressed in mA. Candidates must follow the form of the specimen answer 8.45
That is 0.24
